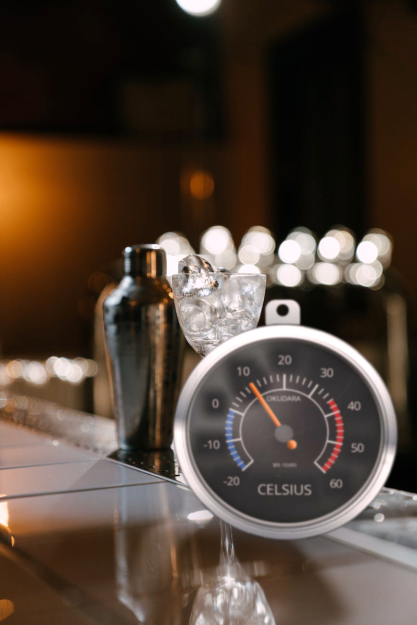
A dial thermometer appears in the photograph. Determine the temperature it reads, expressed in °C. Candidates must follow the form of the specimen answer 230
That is 10
